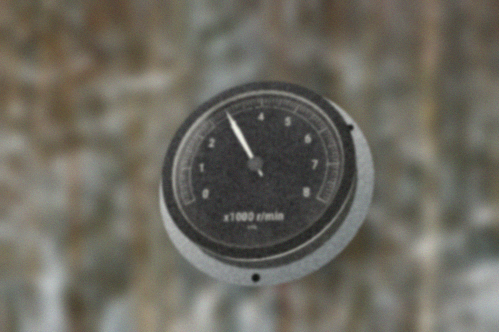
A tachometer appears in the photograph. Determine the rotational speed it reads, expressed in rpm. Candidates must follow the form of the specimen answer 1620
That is 3000
